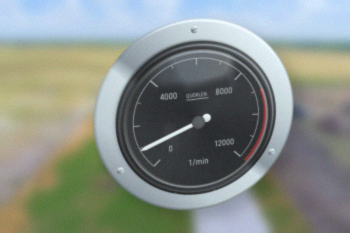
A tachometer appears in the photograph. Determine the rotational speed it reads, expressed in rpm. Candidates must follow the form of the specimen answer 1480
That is 1000
